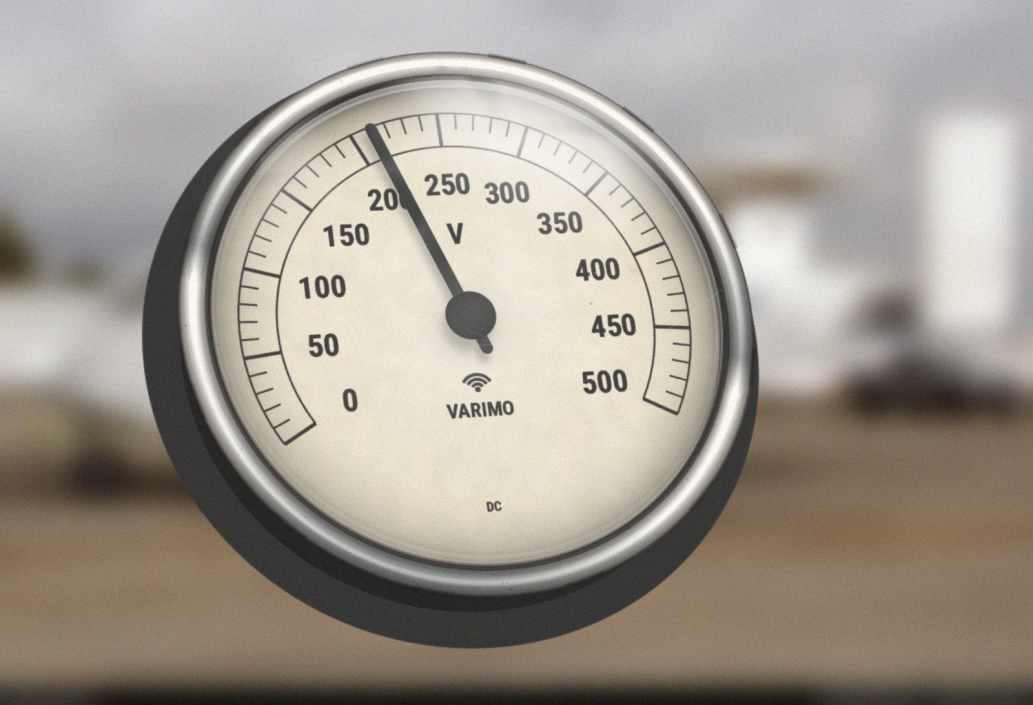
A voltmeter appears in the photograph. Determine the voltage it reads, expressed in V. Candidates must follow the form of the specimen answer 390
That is 210
